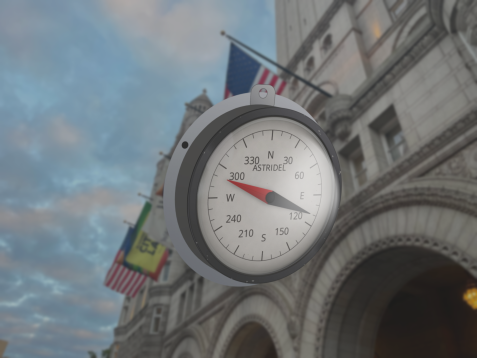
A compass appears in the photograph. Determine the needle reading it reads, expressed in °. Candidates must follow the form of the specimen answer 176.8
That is 290
